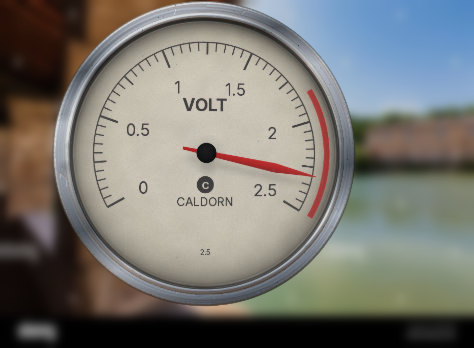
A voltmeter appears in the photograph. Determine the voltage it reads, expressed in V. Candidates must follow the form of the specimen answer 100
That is 2.3
